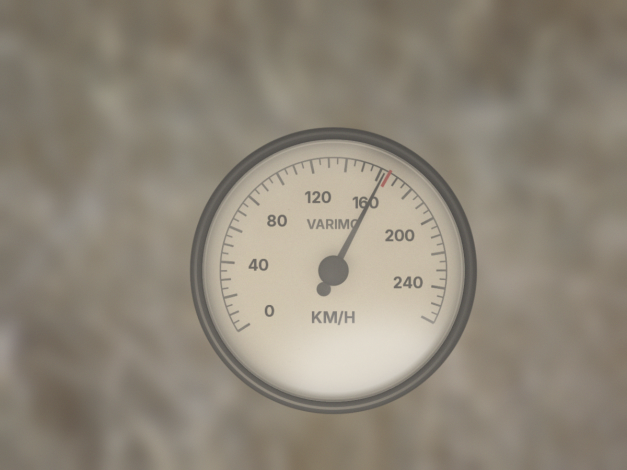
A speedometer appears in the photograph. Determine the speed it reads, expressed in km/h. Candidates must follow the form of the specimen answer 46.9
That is 162.5
